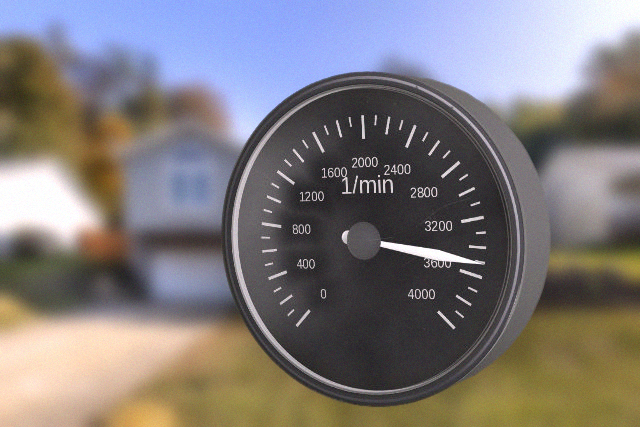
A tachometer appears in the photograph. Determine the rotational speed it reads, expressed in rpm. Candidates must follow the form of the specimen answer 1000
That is 3500
